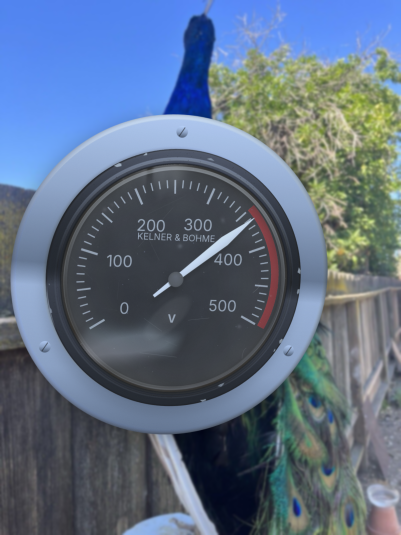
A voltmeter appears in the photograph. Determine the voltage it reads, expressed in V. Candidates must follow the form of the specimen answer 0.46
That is 360
